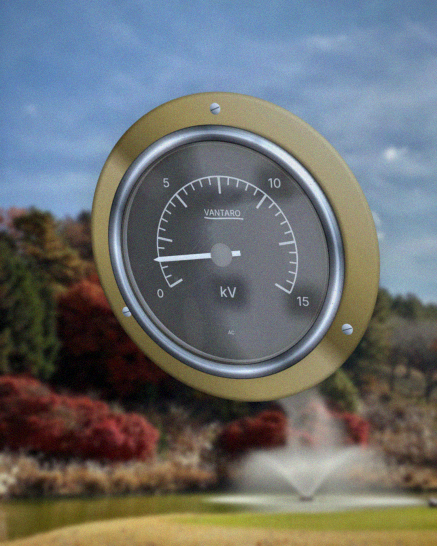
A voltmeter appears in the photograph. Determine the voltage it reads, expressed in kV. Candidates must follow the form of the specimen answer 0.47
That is 1.5
